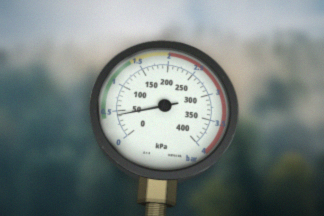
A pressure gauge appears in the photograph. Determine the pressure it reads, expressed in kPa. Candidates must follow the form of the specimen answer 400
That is 40
